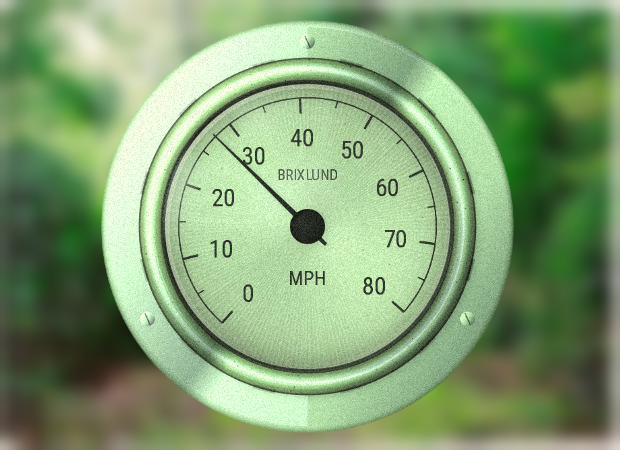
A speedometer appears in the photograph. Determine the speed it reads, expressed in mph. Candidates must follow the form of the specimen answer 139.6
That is 27.5
